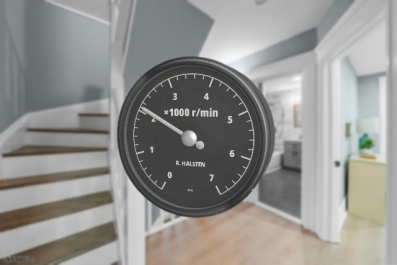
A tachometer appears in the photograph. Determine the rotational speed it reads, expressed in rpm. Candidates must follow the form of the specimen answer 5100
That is 2100
